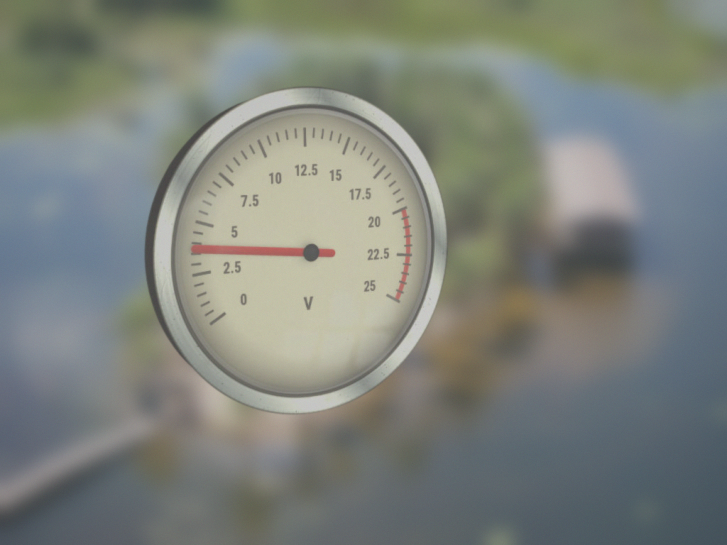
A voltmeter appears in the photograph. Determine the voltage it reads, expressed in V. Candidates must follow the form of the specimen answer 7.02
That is 3.75
